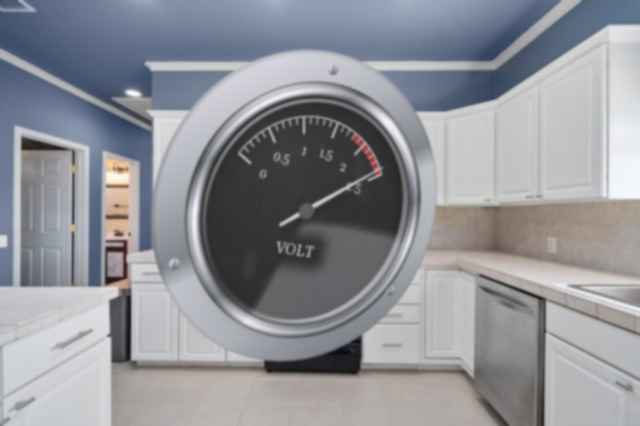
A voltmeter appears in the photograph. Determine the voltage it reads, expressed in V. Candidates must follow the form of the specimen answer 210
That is 2.4
